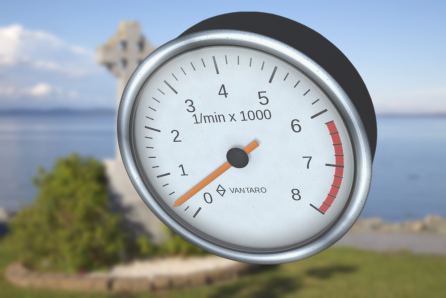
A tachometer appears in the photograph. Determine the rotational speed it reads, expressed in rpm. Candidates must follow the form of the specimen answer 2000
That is 400
